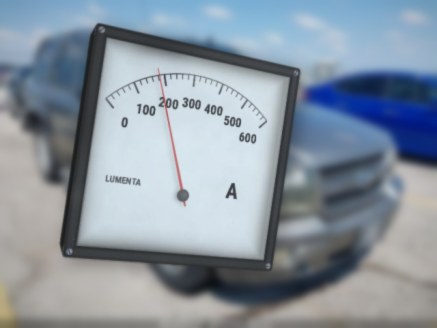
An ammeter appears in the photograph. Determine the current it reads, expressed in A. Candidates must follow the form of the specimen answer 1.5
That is 180
